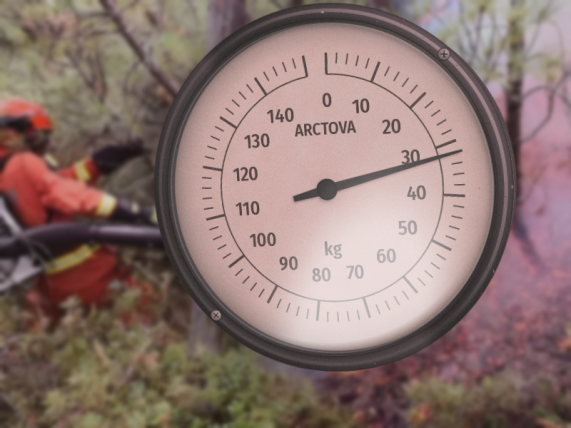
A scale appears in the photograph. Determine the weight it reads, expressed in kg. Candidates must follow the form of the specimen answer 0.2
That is 32
